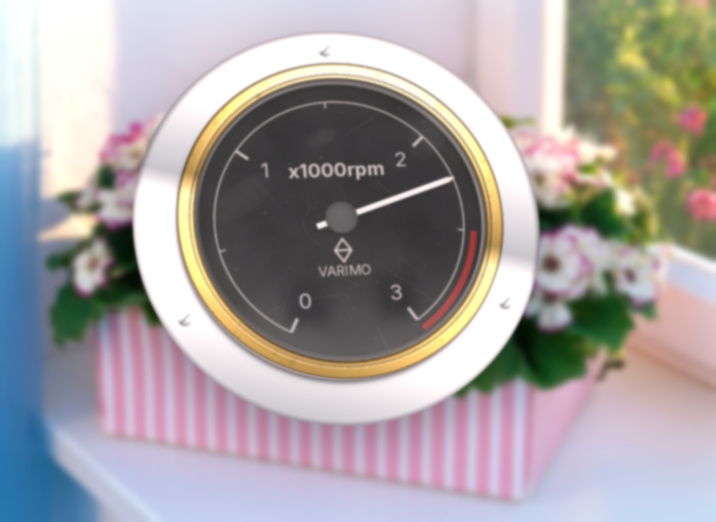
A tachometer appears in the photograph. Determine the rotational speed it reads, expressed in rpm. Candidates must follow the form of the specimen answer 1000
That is 2250
